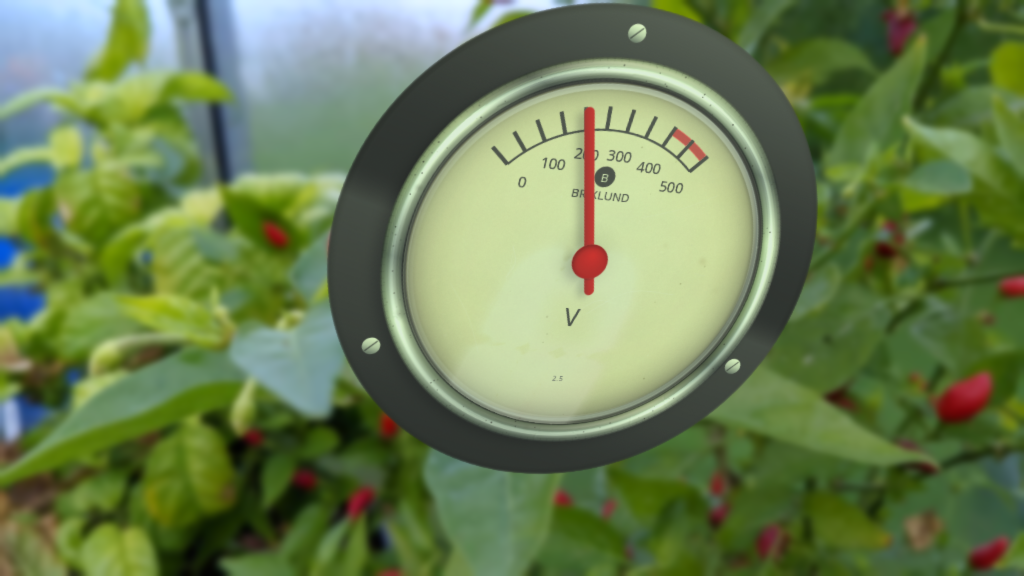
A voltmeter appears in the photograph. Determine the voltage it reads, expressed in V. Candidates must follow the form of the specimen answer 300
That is 200
